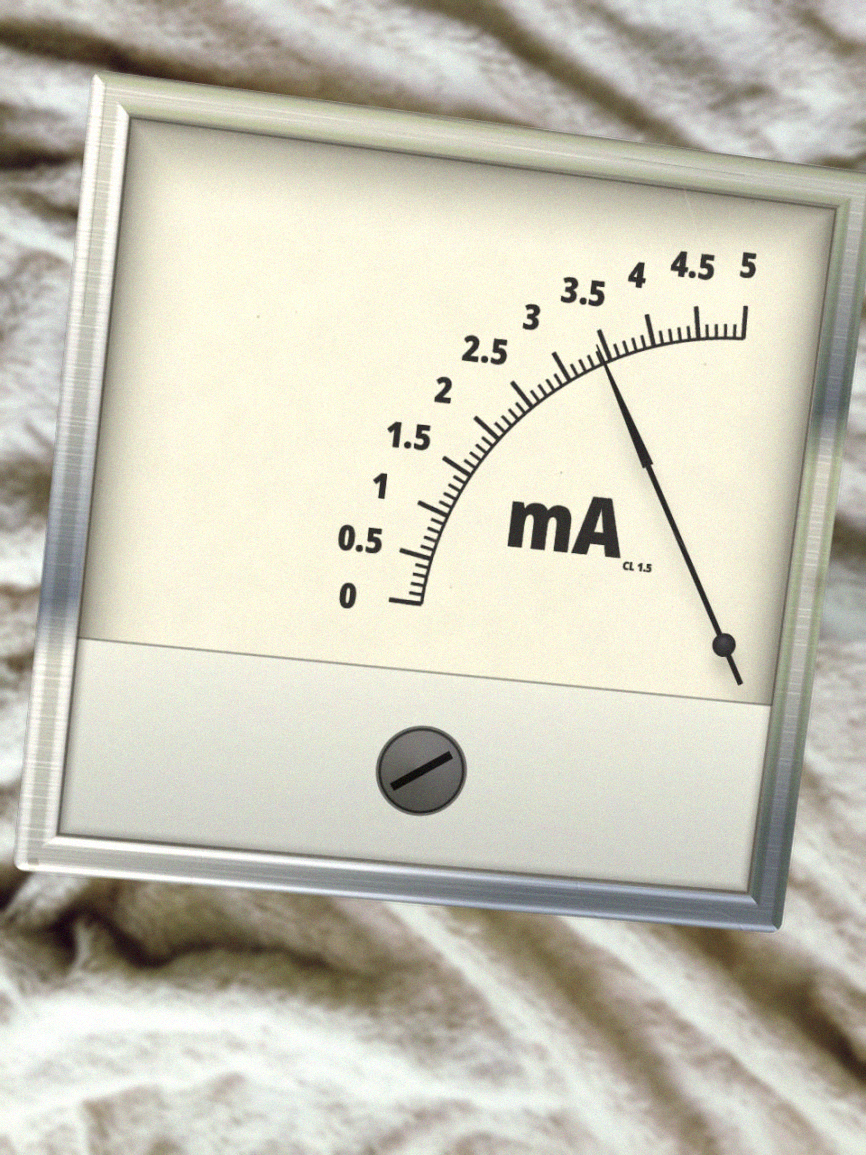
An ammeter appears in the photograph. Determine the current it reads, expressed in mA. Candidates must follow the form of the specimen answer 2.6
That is 3.4
